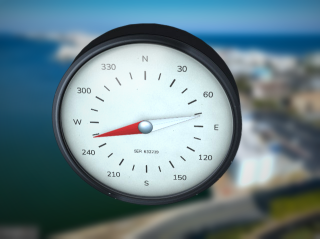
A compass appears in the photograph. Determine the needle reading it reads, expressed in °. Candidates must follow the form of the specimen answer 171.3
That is 255
